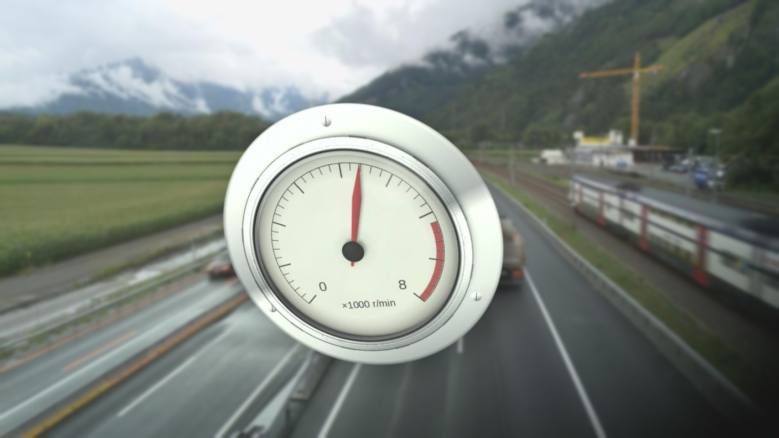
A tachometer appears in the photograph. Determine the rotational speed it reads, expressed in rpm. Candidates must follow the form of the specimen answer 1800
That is 4400
